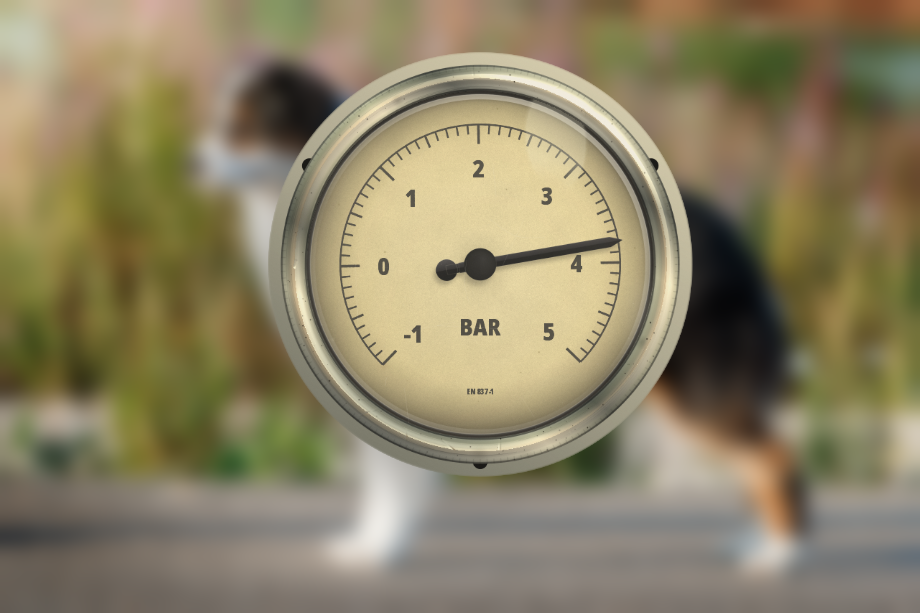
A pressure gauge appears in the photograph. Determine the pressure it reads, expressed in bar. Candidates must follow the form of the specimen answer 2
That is 3.8
